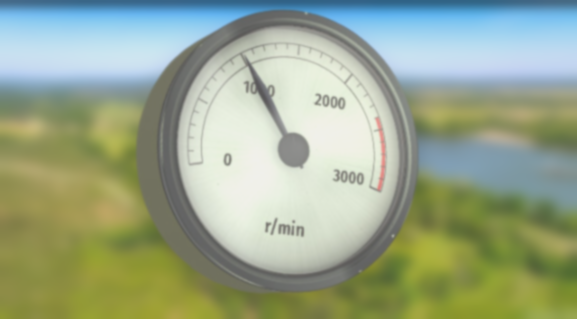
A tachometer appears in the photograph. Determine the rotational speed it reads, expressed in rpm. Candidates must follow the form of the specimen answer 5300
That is 1000
